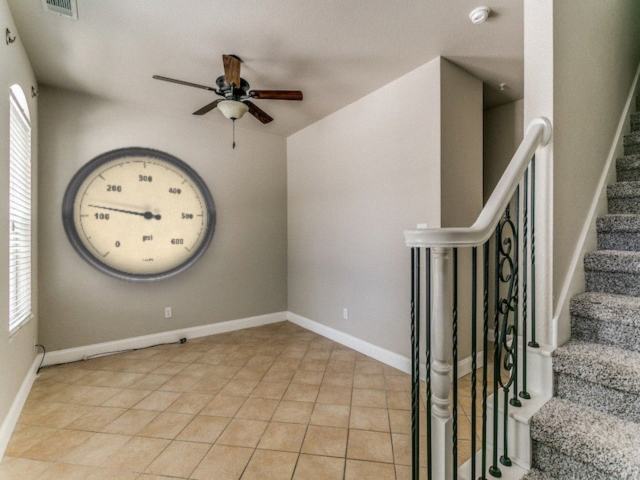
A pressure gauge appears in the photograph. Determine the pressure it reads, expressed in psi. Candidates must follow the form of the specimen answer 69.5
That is 125
